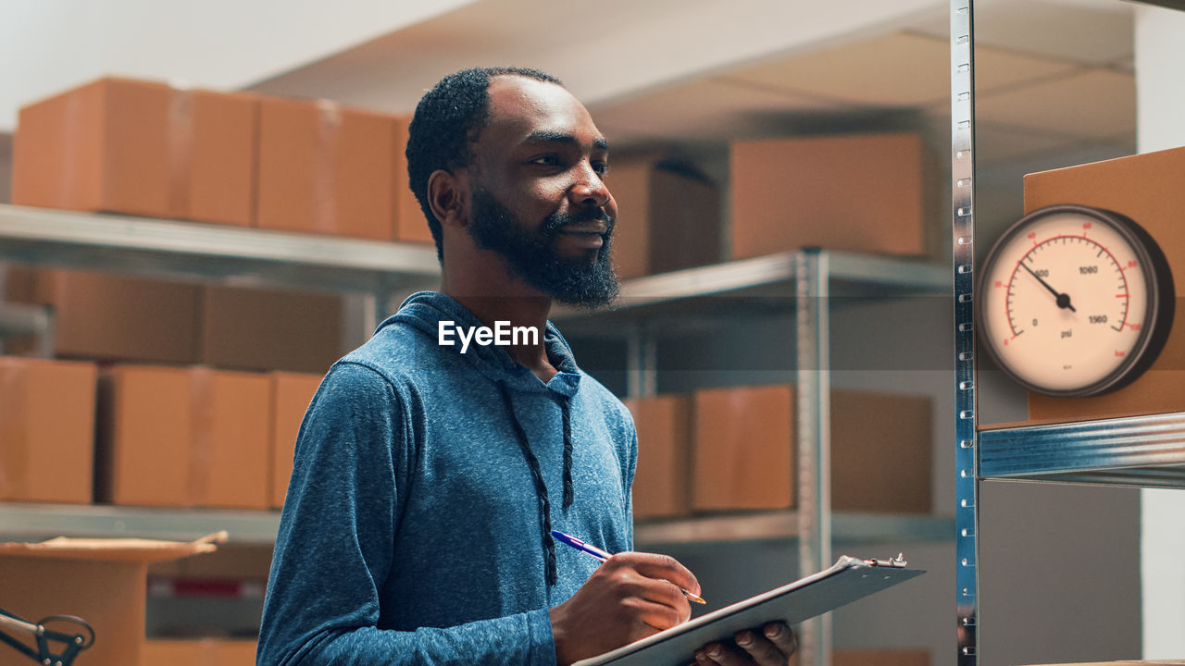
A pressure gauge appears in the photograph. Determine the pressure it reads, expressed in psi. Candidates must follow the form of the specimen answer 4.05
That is 450
